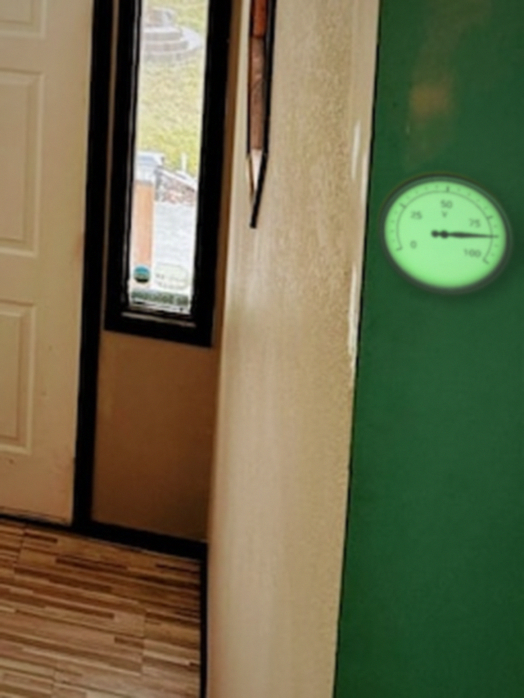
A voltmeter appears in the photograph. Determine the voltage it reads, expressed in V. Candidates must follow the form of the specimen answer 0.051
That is 85
